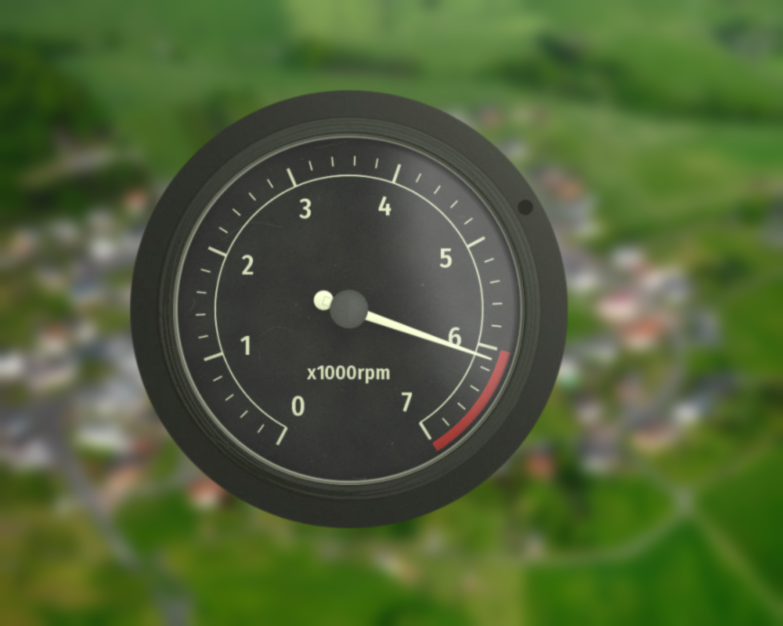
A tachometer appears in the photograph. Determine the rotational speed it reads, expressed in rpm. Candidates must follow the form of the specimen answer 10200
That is 6100
